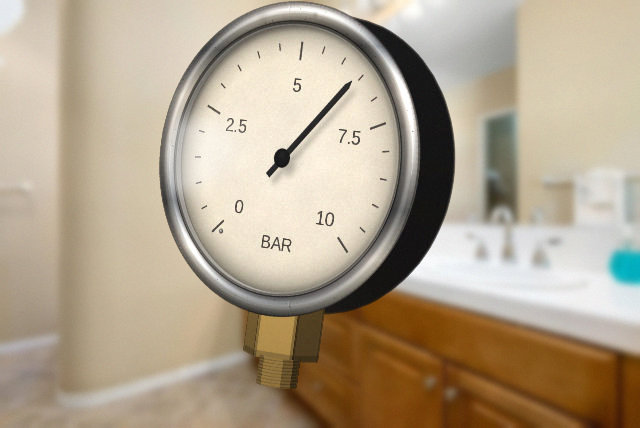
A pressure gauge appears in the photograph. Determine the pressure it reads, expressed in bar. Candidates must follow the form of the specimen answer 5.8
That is 6.5
